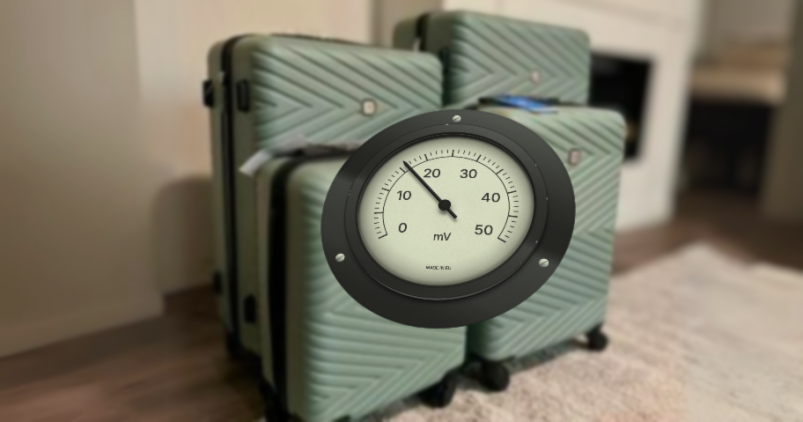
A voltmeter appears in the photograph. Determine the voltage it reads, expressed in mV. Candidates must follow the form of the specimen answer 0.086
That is 16
